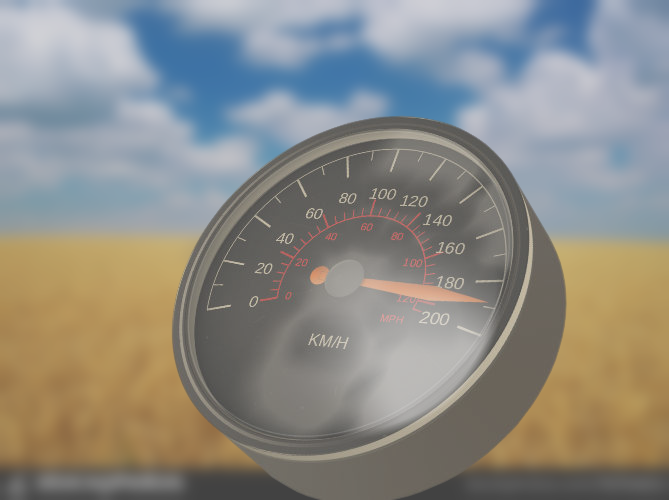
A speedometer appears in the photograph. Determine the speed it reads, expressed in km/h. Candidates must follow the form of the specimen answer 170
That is 190
